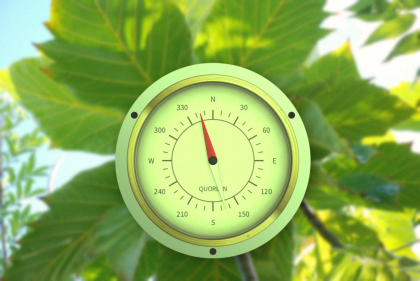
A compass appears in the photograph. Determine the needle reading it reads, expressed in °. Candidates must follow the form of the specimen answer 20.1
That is 345
